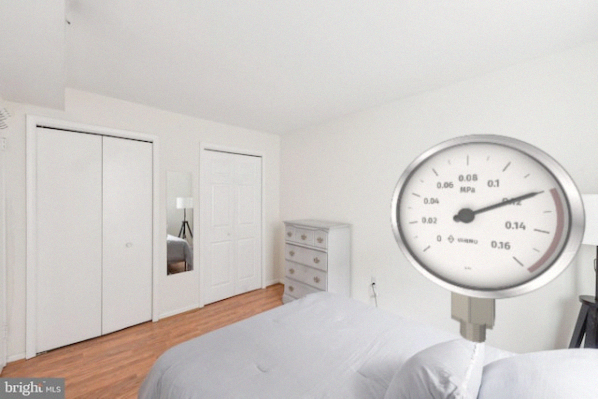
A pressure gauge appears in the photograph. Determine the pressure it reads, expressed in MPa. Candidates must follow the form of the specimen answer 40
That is 0.12
